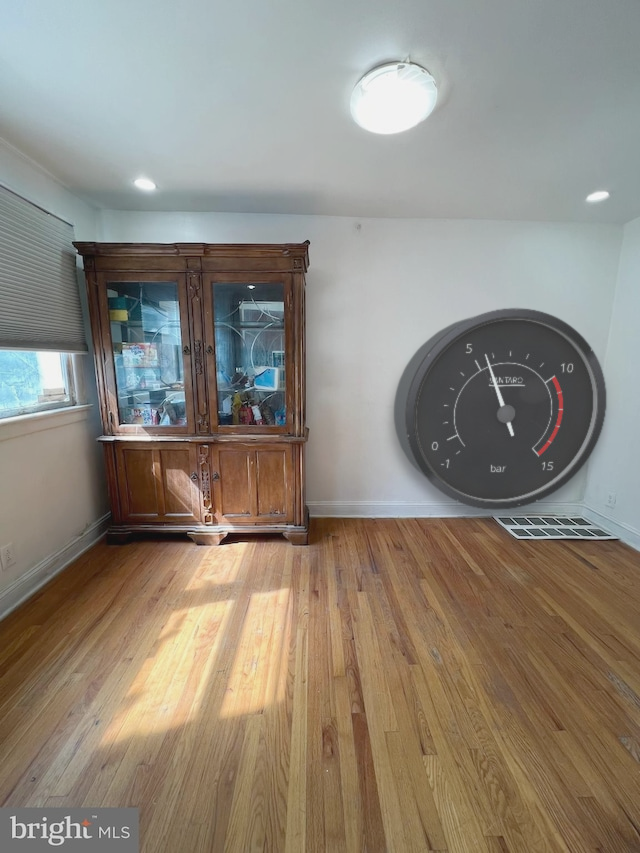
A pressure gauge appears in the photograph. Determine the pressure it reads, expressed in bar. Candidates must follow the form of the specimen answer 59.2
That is 5.5
